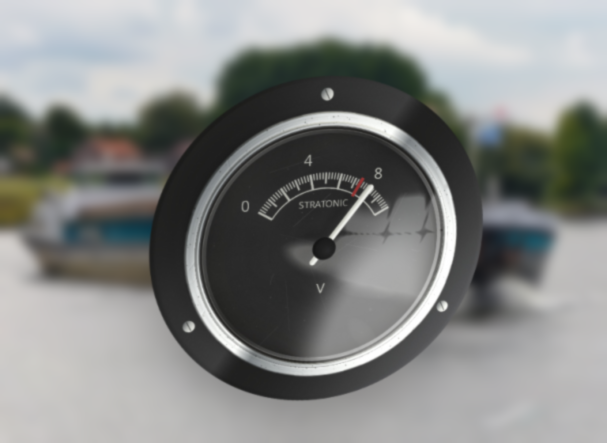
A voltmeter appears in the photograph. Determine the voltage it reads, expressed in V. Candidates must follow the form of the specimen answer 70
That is 8
